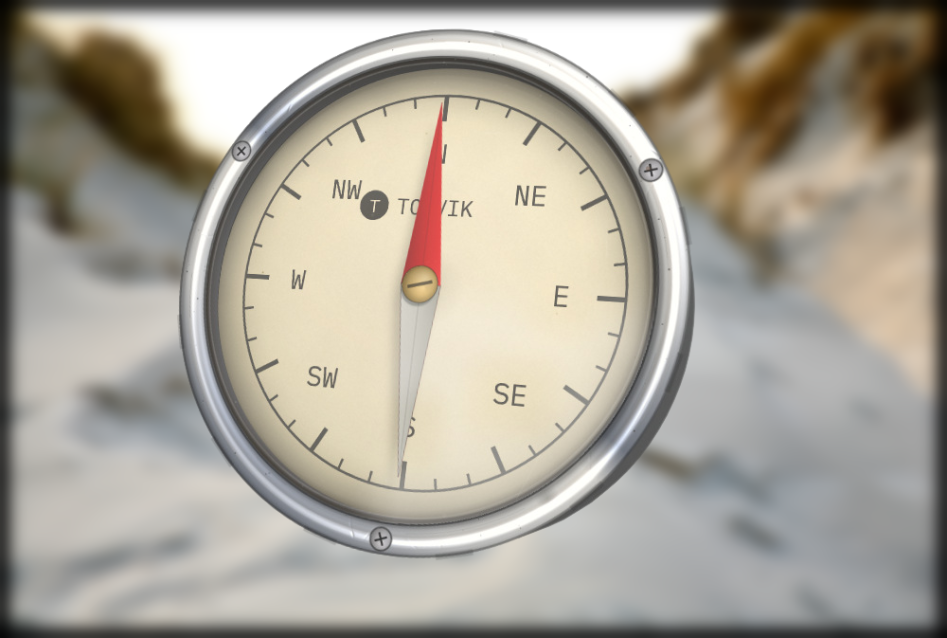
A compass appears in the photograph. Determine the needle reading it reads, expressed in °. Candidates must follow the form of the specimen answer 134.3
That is 0
